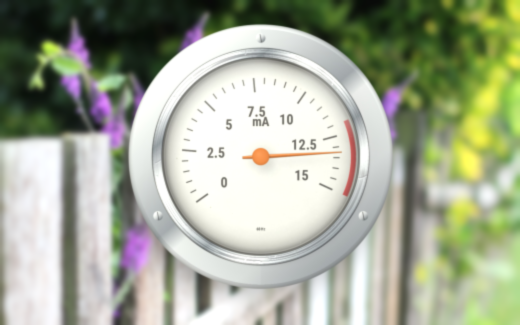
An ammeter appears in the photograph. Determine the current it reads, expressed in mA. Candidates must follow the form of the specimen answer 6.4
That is 13.25
